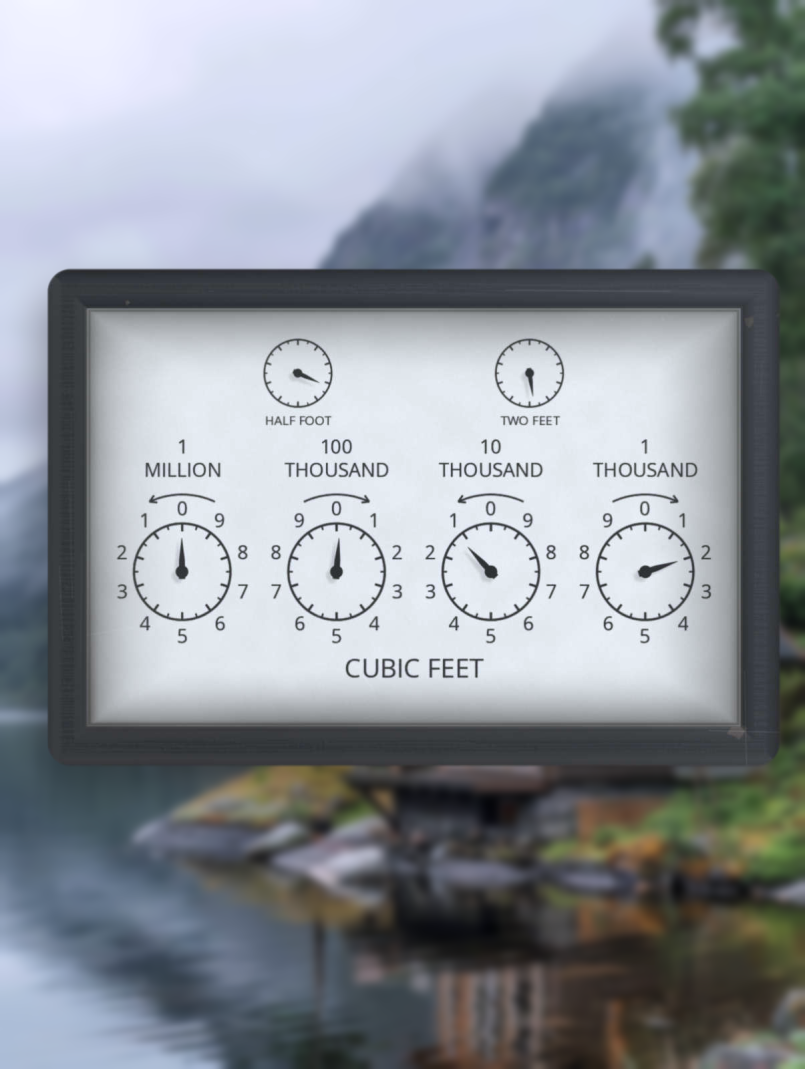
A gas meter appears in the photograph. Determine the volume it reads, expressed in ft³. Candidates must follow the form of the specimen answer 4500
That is 1200
